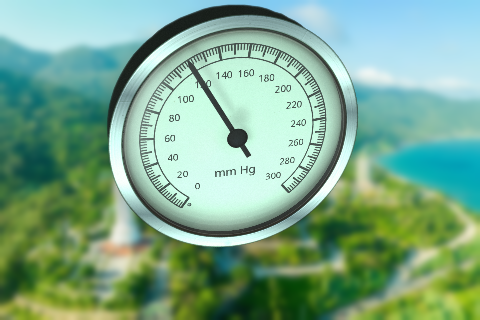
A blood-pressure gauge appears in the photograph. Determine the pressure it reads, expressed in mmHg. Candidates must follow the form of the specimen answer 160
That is 120
